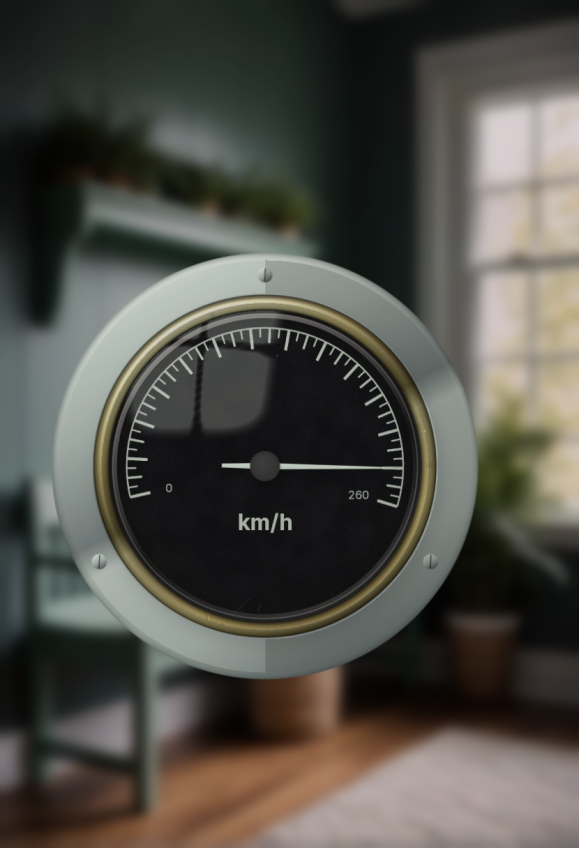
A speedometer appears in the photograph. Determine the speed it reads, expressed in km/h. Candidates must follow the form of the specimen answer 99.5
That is 240
